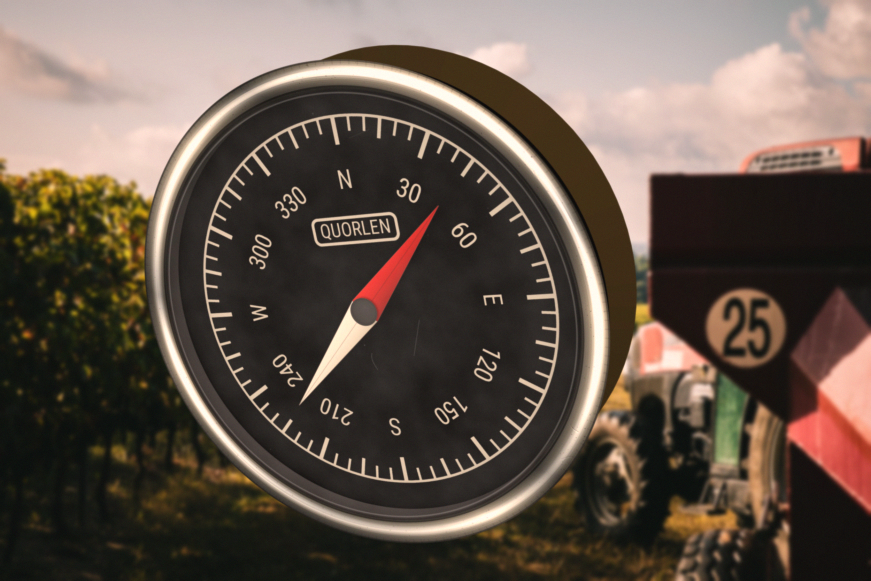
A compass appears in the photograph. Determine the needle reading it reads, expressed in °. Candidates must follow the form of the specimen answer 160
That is 45
